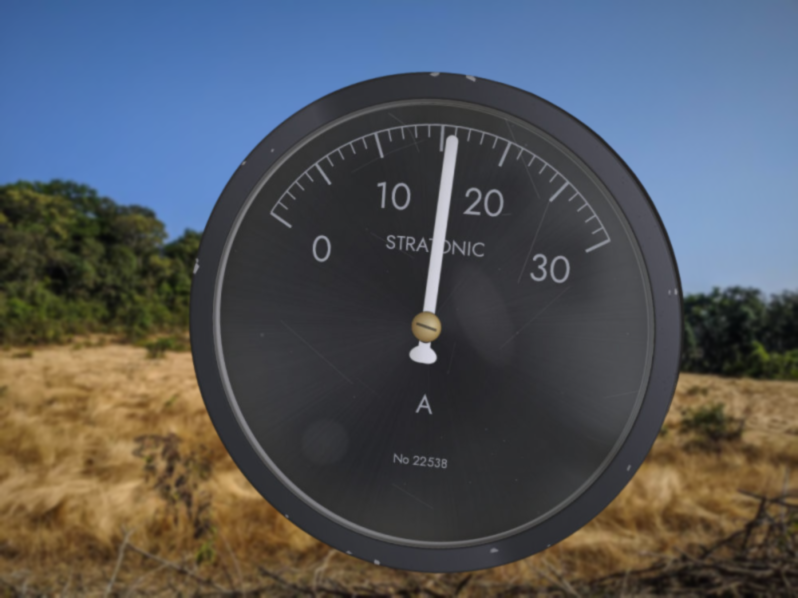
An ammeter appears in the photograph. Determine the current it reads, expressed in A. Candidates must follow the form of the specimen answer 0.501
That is 16
